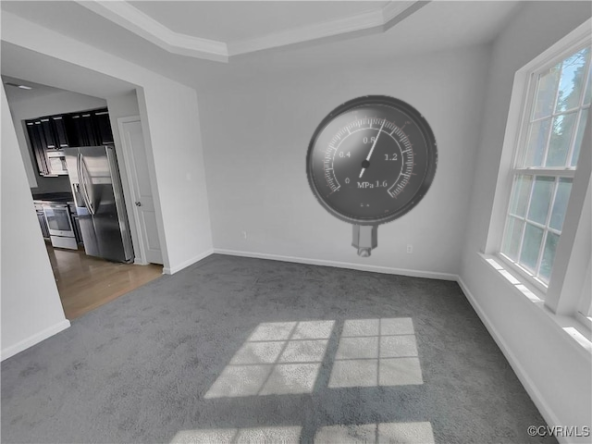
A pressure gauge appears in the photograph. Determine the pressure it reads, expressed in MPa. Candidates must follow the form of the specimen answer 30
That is 0.9
